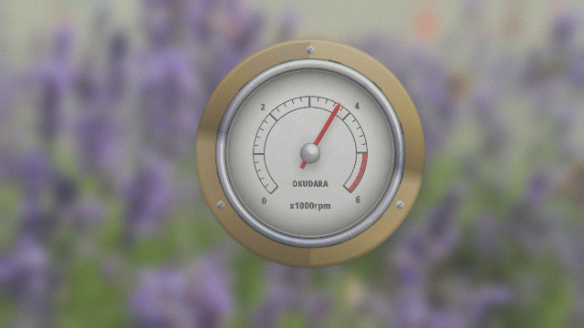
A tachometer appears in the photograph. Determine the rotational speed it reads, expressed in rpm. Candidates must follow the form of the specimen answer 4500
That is 3700
